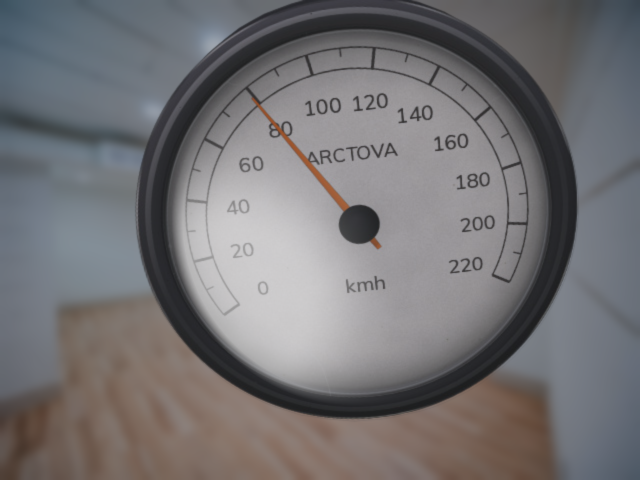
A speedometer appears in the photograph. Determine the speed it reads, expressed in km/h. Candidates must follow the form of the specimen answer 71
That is 80
